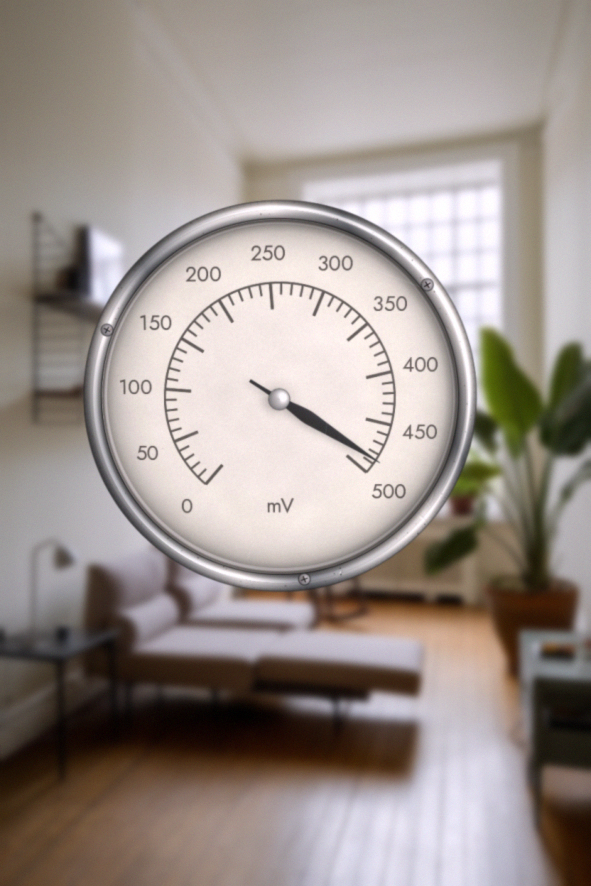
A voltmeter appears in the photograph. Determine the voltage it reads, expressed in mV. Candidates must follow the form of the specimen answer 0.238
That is 485
